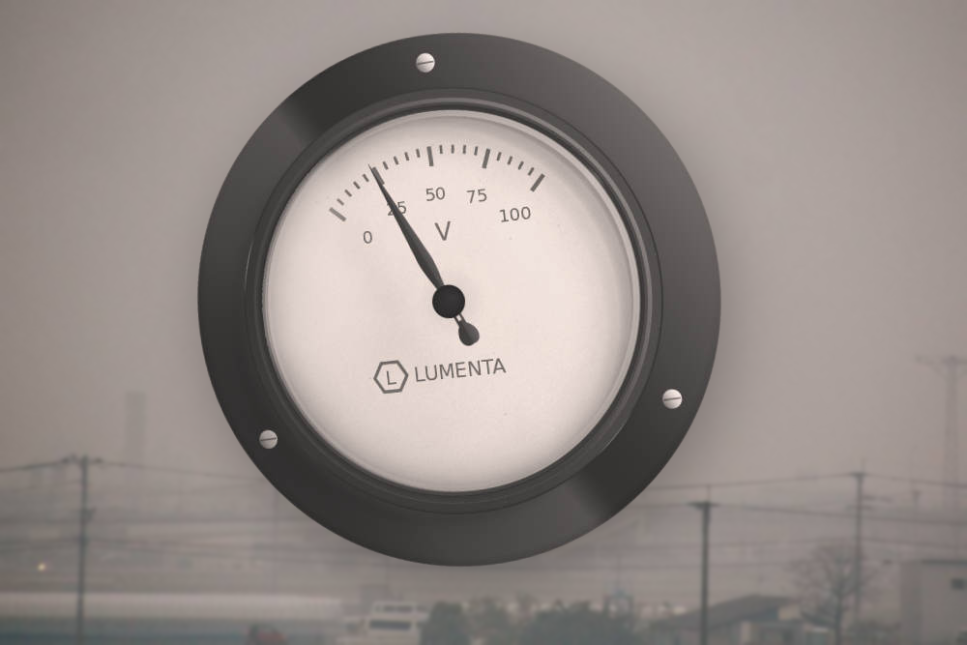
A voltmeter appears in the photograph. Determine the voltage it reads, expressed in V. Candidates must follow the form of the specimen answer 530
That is 25
